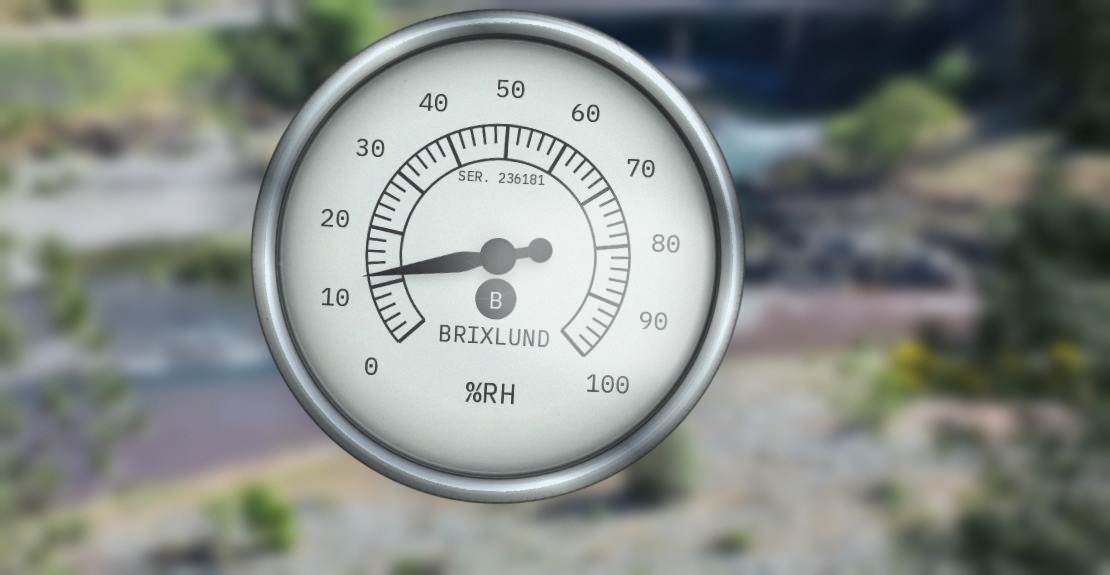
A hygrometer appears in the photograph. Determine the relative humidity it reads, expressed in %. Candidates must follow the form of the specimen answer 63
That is 12
